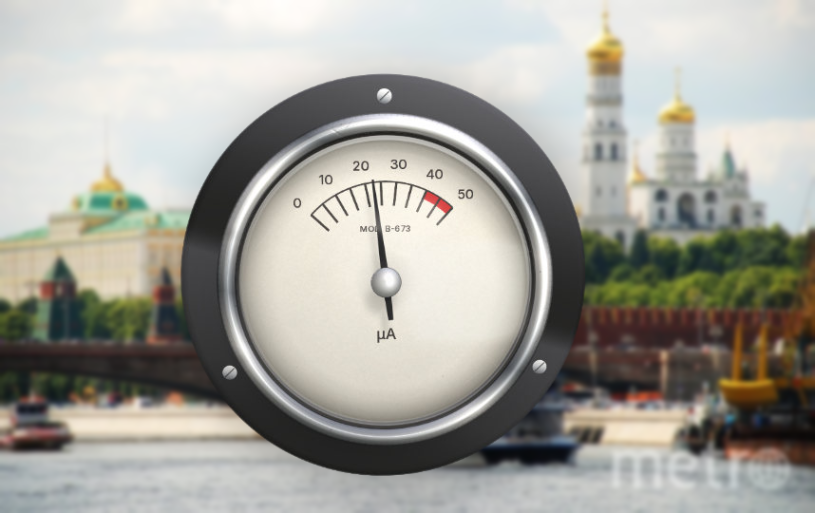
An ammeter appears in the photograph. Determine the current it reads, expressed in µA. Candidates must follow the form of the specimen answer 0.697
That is 22.5
